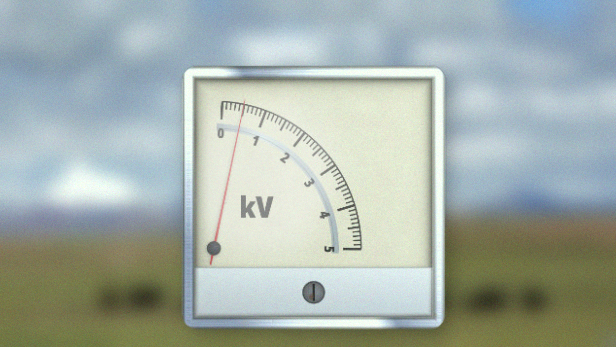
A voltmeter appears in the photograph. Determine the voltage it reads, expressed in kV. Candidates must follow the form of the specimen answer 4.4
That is 0.5
